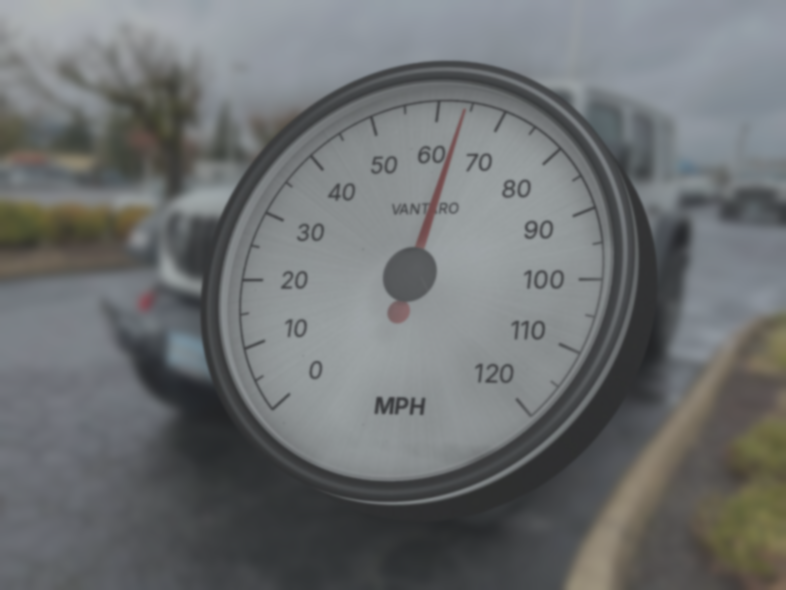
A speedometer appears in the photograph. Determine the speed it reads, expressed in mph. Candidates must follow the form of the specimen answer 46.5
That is 65
